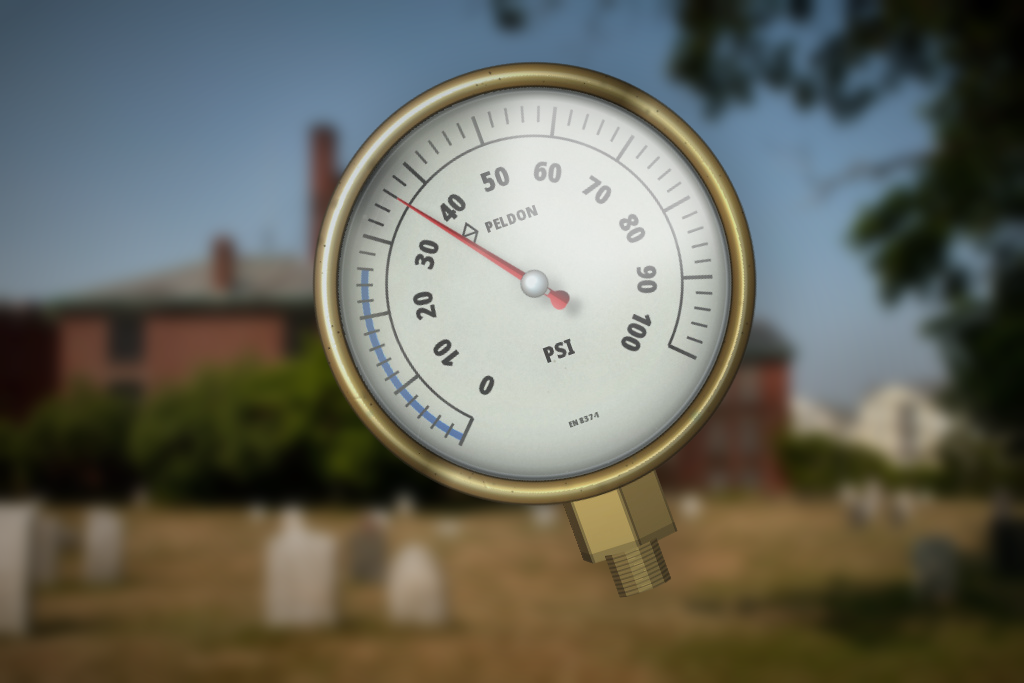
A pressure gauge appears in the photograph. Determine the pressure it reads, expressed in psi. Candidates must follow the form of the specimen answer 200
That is 36
